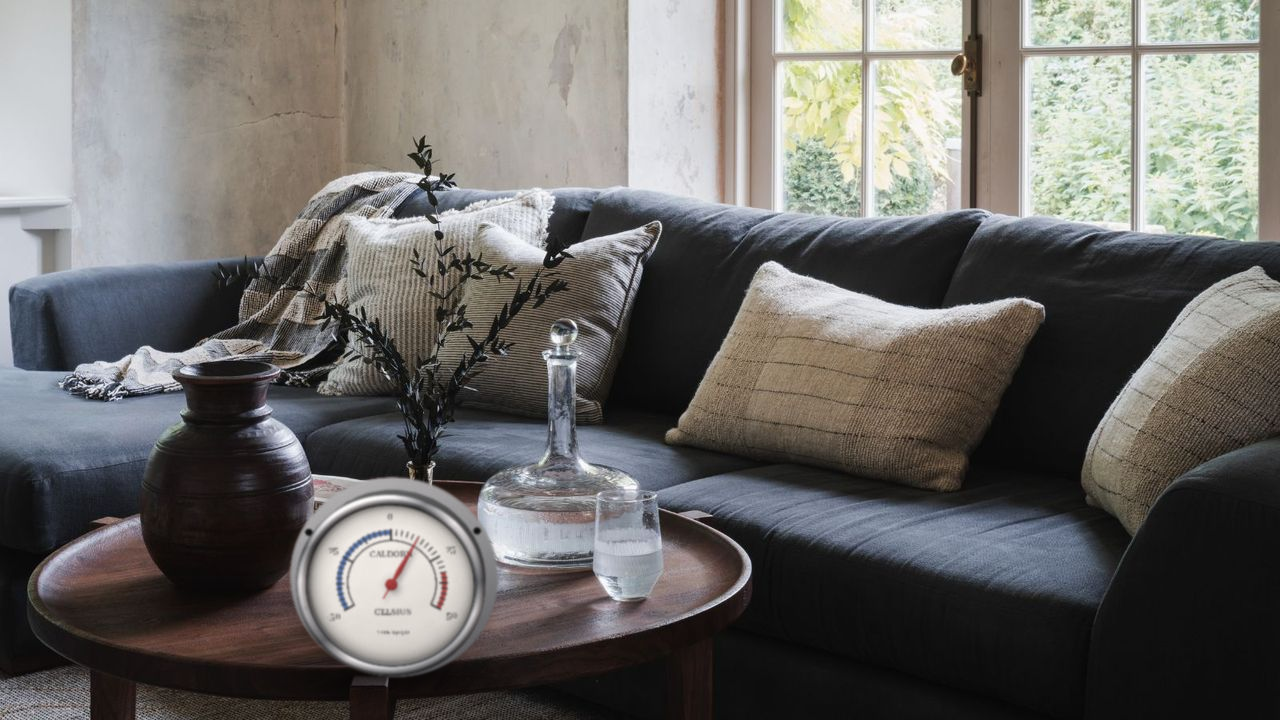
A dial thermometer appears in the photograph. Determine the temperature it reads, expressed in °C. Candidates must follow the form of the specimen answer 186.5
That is 12.5
